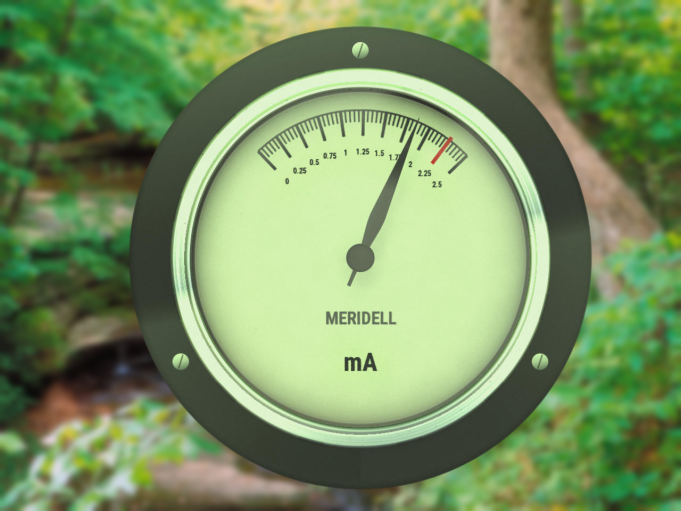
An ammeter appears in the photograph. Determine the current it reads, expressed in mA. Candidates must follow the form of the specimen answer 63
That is 1.85
